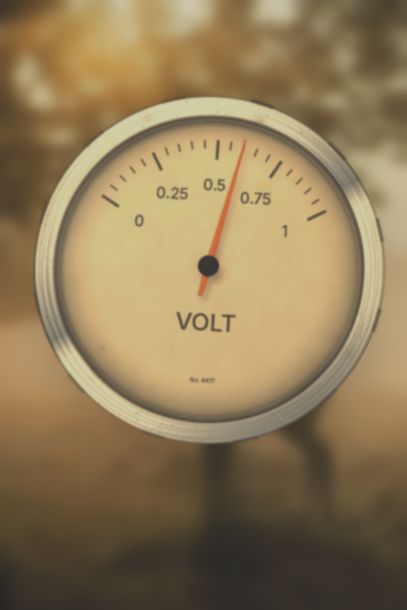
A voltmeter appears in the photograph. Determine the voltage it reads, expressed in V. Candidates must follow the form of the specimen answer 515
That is 0.6
